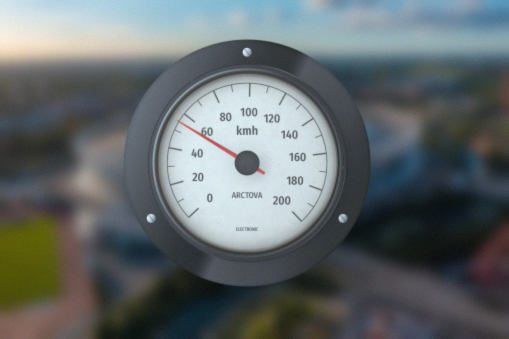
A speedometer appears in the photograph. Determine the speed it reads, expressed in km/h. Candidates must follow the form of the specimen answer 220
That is 55
